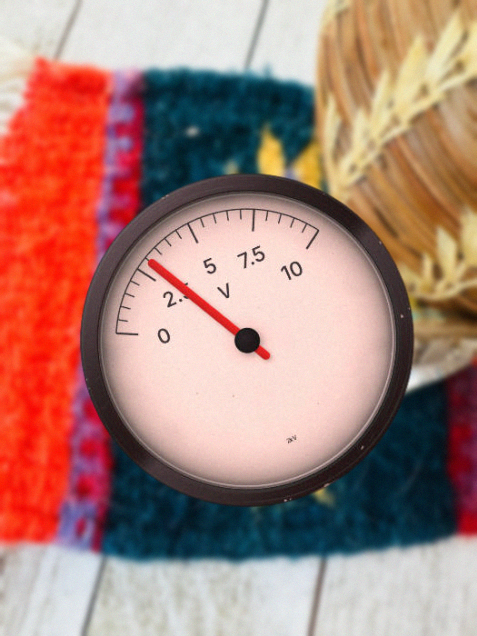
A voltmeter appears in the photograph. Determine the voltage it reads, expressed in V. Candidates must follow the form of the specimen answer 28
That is 3
